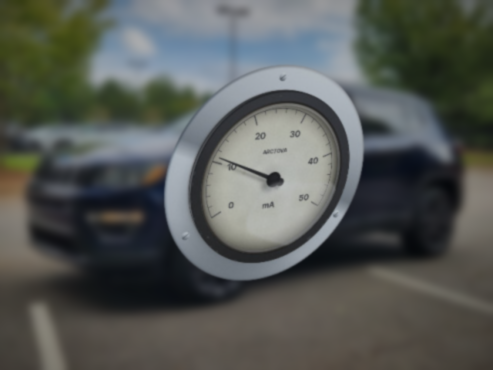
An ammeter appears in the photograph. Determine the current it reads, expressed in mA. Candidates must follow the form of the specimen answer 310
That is 11
